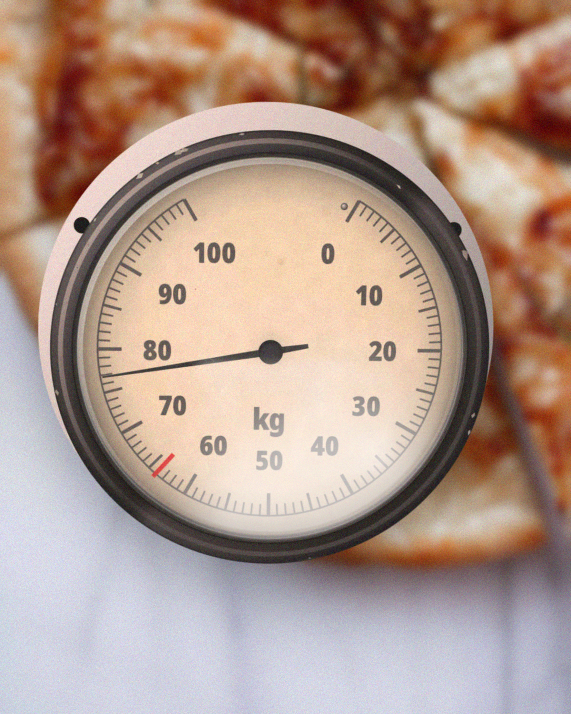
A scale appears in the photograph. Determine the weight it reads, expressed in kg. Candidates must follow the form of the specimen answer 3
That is 77
